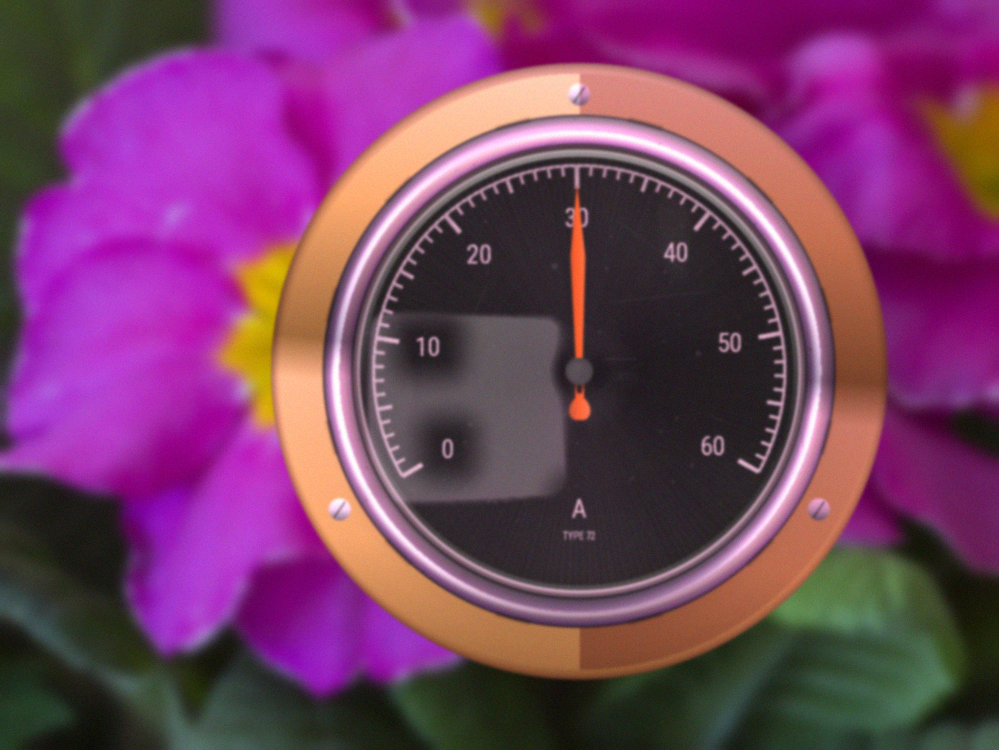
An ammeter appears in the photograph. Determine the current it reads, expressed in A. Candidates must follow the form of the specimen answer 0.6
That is 30
